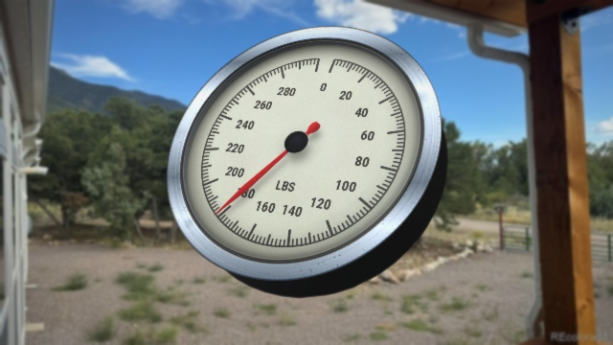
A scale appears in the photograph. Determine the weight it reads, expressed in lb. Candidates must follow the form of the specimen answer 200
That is 180
